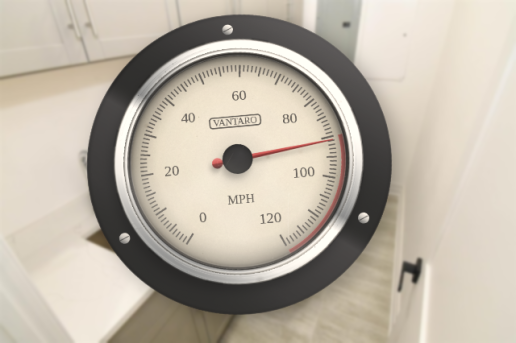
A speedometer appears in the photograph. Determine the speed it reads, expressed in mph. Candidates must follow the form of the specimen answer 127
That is 91
